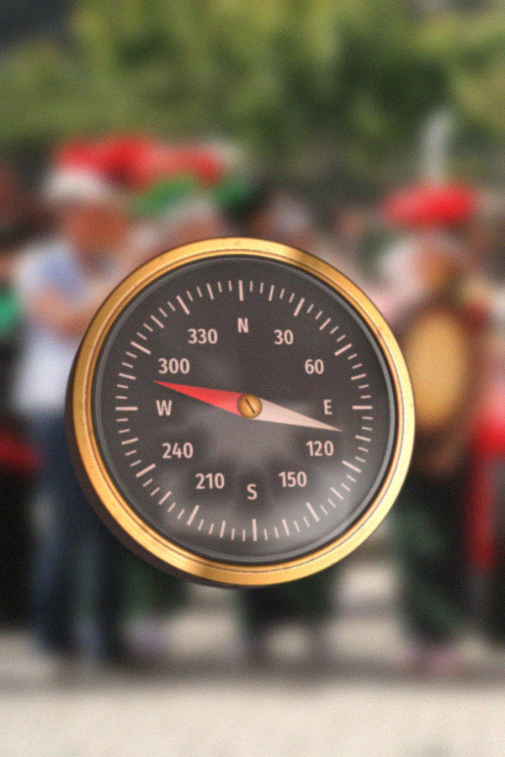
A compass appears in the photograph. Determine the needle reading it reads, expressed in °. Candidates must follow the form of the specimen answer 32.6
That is 285
